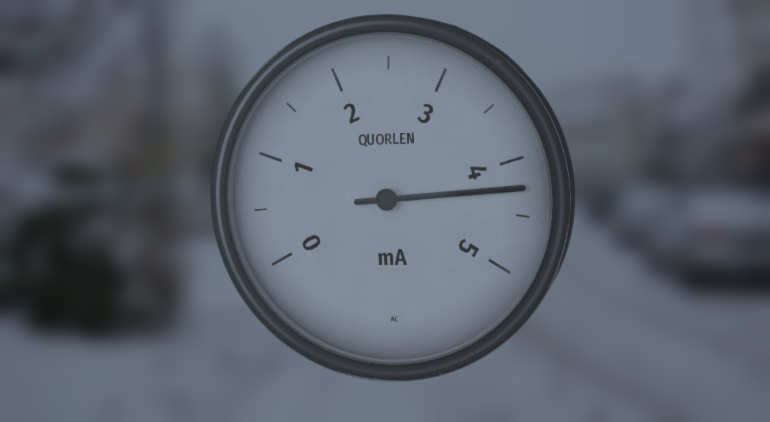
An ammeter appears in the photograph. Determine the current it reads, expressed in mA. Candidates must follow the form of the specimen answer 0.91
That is 4.25
